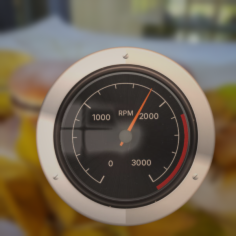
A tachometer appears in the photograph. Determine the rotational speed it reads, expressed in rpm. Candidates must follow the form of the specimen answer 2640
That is 1800
